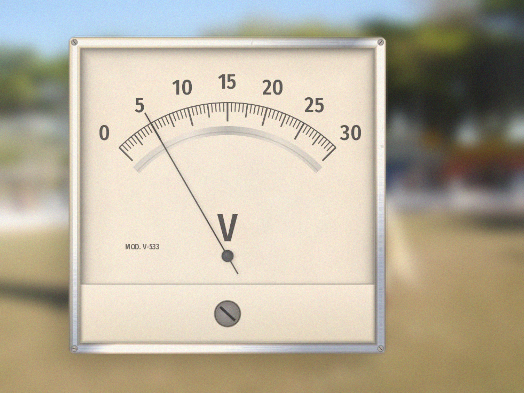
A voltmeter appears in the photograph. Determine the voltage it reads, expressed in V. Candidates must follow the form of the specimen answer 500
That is 5
